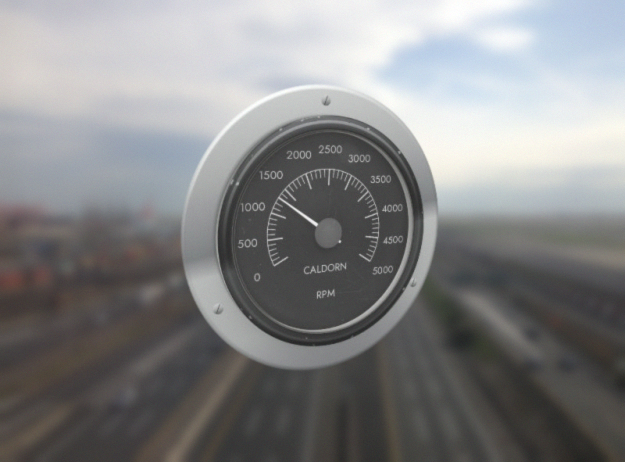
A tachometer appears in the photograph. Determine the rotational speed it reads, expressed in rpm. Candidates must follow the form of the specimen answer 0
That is 1300
